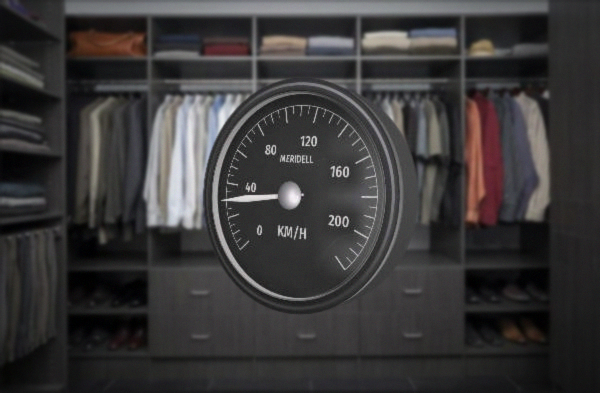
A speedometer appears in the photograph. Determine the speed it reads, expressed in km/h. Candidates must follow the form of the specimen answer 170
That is 30
